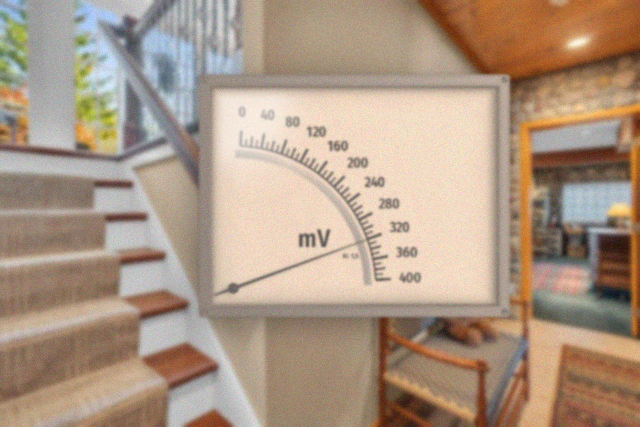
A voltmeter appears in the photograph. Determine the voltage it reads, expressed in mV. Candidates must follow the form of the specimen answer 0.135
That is 320
